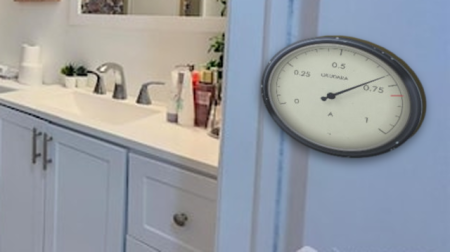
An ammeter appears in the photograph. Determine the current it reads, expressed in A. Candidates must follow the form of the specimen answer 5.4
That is 0.7
